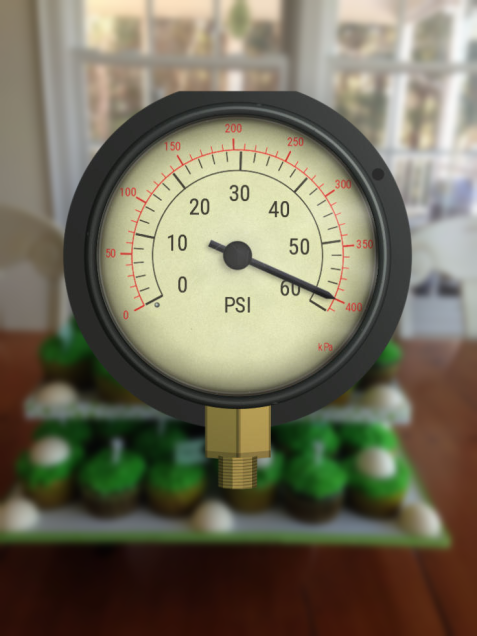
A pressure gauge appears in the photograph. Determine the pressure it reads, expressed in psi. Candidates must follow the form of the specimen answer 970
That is 58
